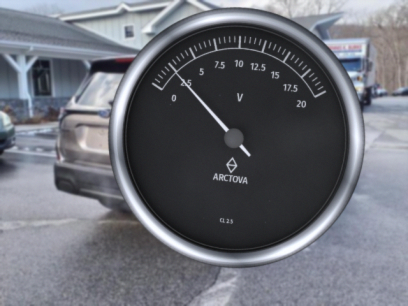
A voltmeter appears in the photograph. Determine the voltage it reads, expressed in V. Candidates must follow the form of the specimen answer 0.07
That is 2.5
